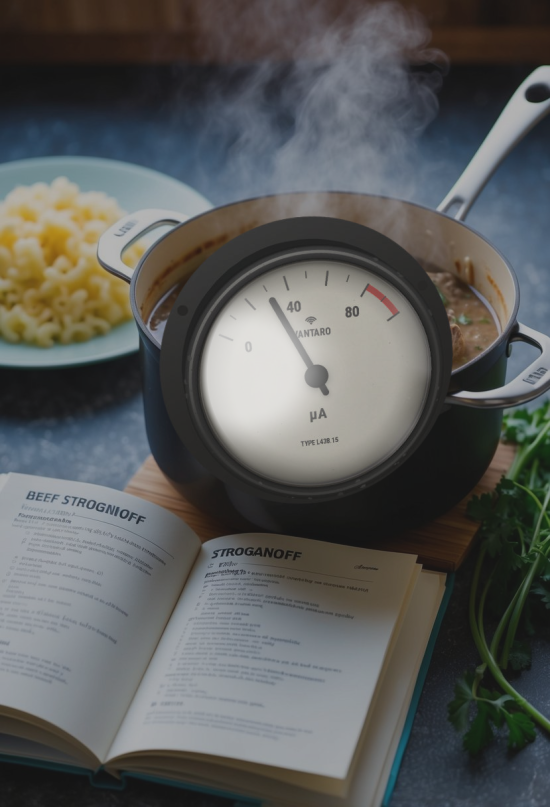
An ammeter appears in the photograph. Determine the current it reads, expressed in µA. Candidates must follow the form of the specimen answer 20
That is 30
